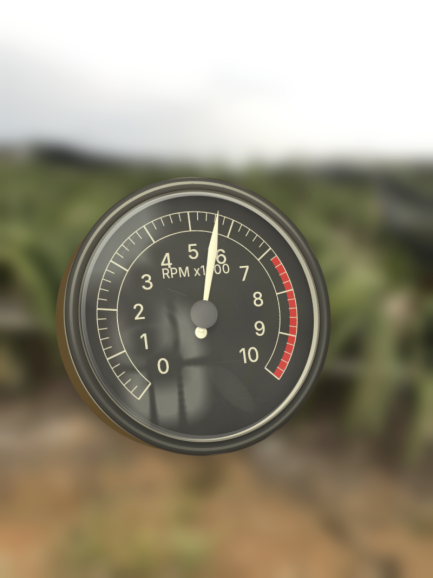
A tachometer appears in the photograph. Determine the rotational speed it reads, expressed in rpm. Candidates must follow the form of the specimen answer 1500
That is 5600
